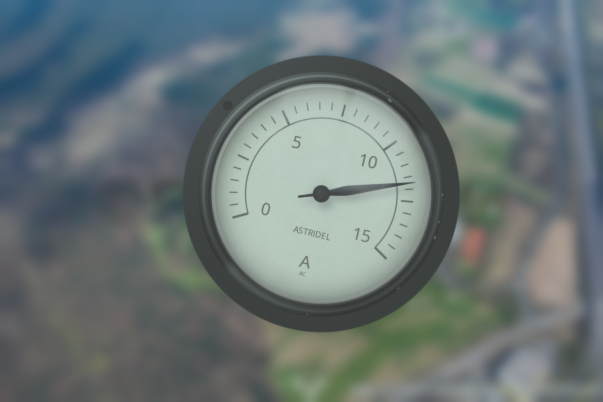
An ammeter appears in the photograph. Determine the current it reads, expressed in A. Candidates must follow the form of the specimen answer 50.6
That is 11.75
